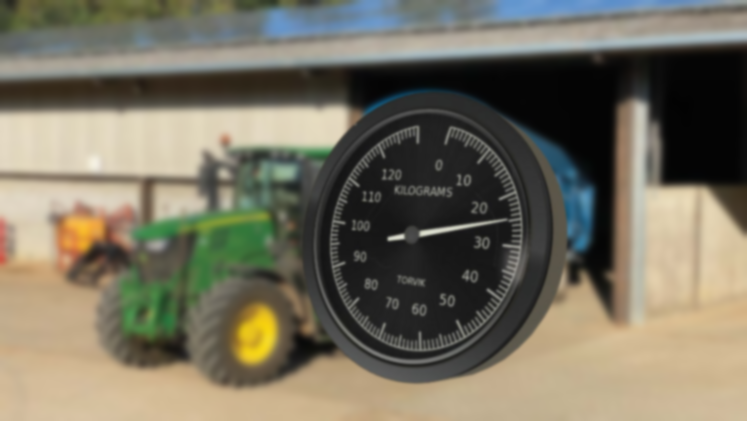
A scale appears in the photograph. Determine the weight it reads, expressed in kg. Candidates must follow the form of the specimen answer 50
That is 25
